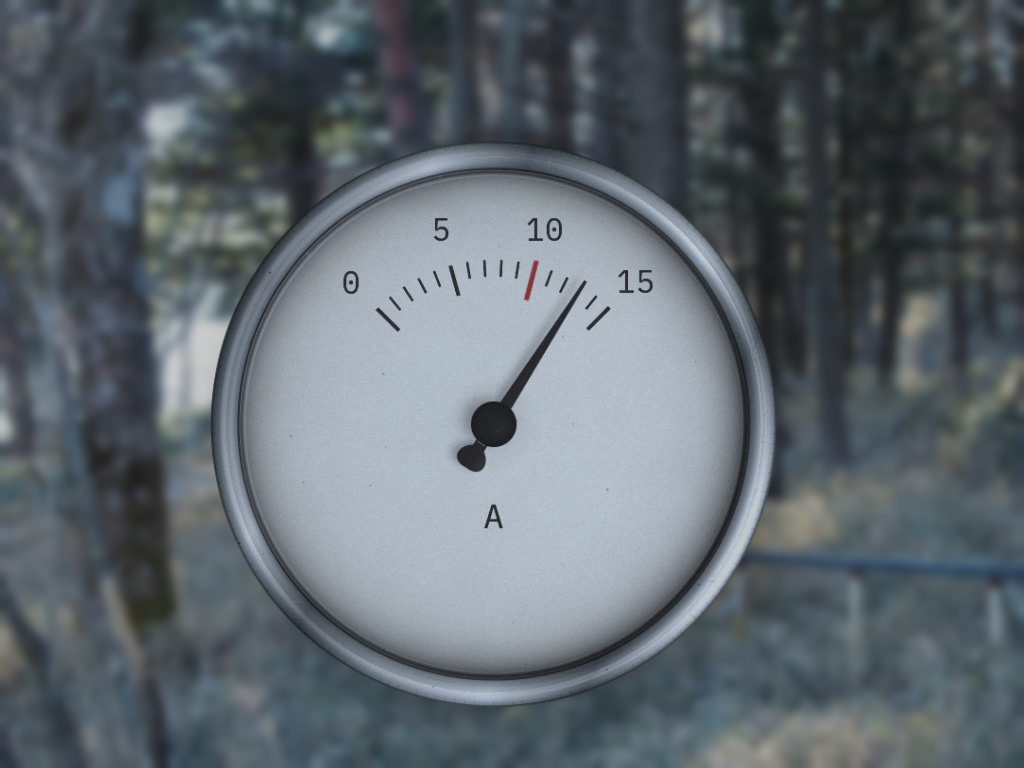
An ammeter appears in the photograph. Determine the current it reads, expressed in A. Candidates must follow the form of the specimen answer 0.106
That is 13
